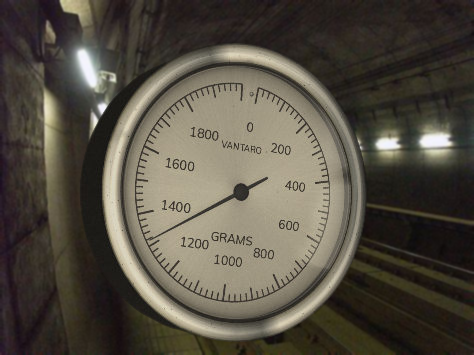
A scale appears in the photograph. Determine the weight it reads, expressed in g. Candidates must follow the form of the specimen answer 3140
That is 1320
